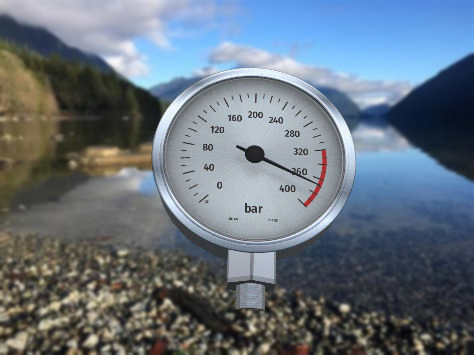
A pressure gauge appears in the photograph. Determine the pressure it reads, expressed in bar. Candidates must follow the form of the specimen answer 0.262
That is 370
